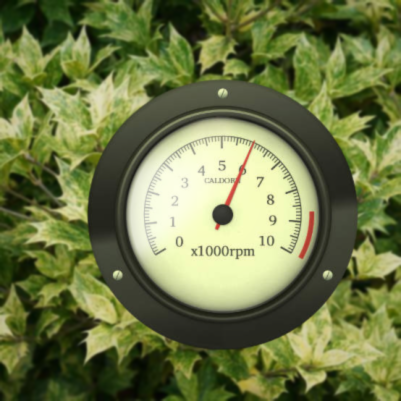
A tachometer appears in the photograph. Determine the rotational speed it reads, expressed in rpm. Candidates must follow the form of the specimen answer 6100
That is 6000
